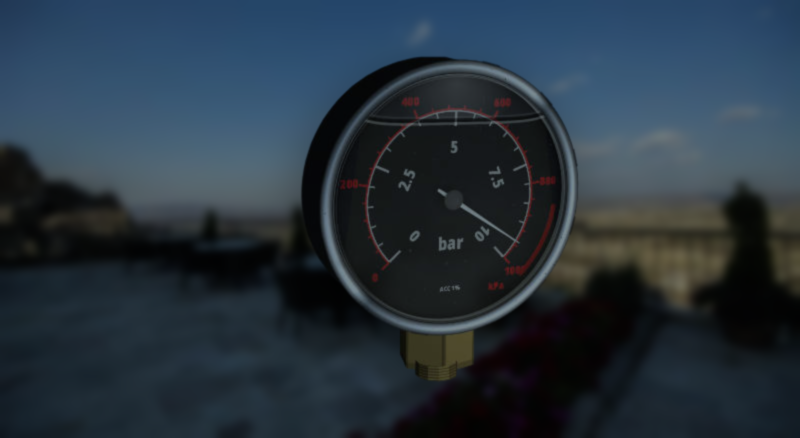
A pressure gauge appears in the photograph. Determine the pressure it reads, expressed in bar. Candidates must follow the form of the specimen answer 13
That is 9.5
